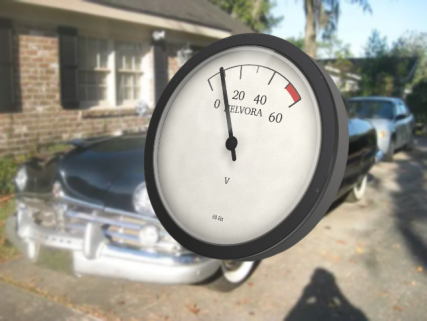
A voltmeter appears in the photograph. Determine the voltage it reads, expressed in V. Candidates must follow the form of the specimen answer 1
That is 10
